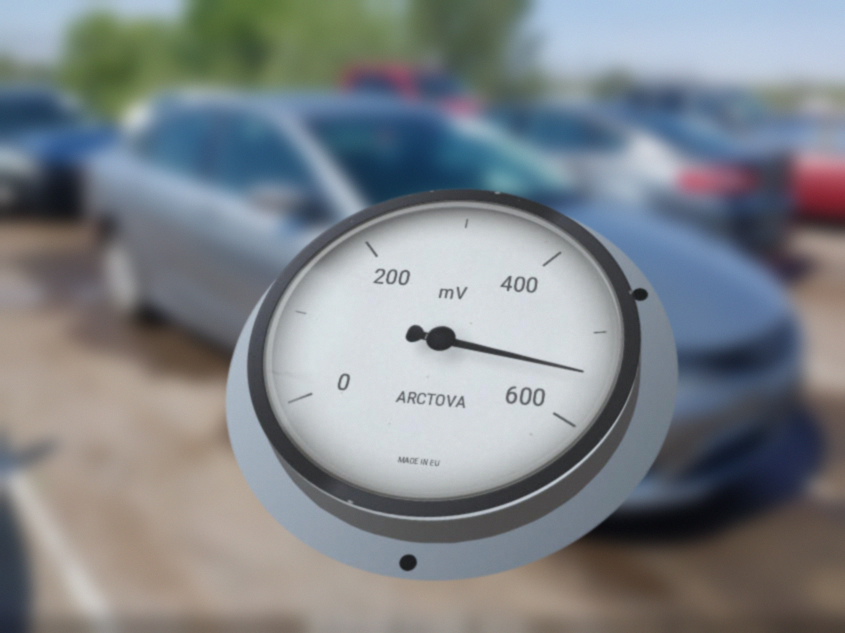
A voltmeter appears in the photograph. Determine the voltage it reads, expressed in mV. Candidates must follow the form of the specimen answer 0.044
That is 550
